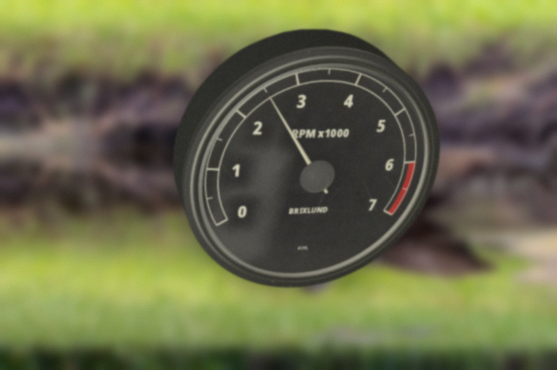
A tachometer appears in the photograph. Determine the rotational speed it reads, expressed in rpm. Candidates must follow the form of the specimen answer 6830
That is 2500
